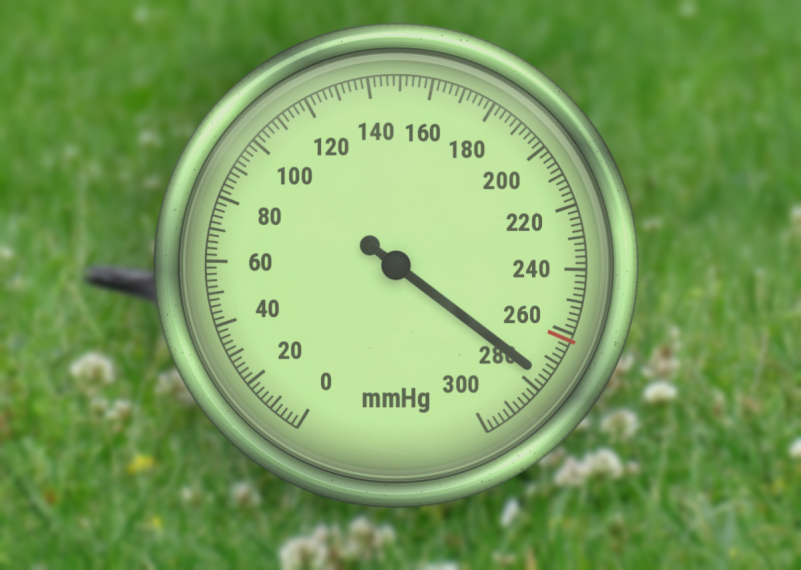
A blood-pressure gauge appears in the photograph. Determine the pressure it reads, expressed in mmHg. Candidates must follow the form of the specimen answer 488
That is 276
